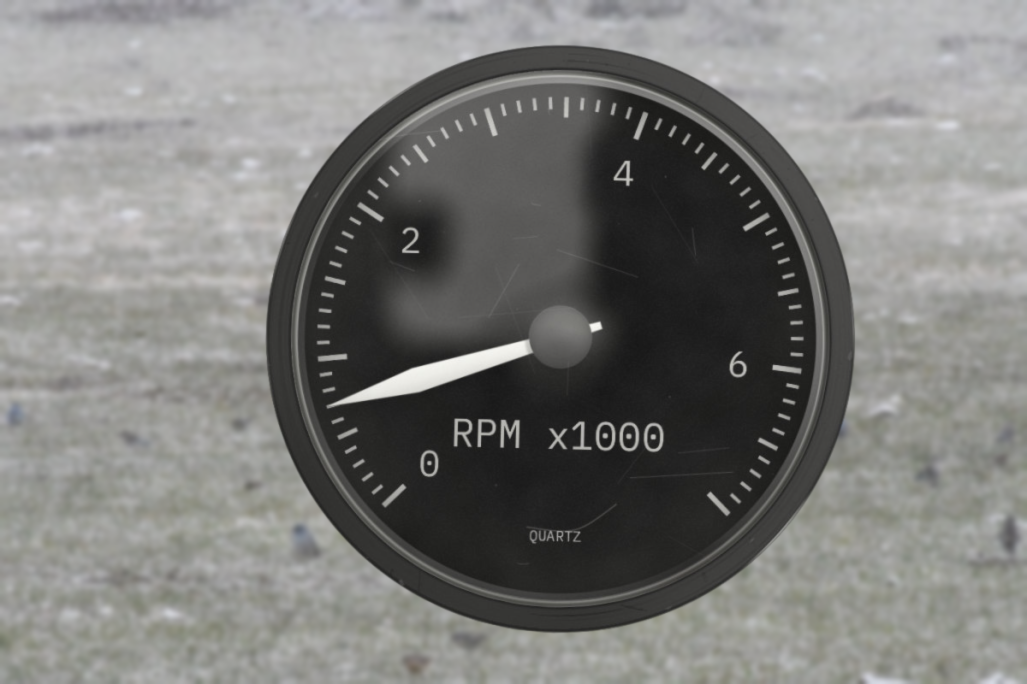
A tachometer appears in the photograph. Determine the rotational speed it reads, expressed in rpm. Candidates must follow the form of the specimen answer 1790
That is 700
